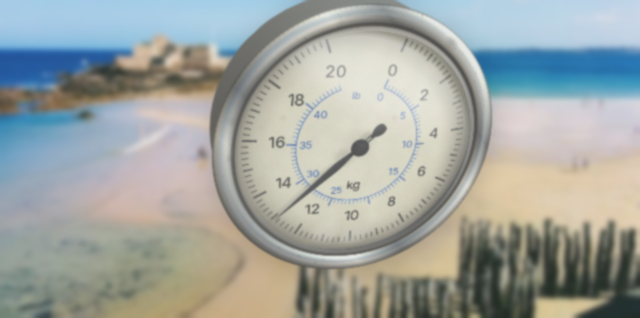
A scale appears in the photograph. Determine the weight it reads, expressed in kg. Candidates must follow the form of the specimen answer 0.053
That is 13
